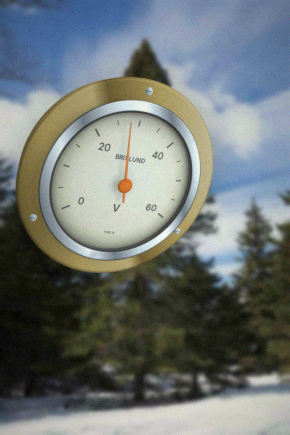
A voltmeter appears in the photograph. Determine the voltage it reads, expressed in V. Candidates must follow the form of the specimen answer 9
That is 27.5
